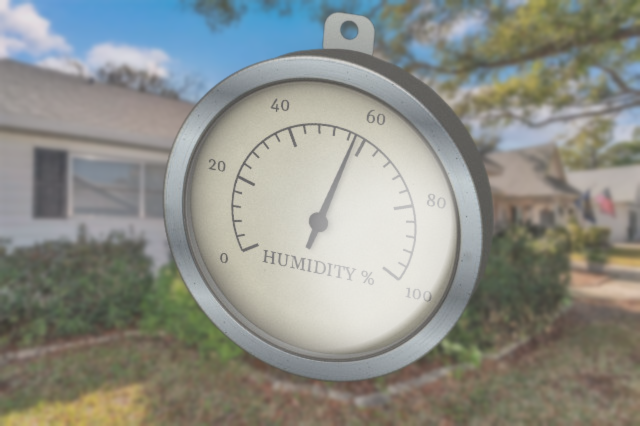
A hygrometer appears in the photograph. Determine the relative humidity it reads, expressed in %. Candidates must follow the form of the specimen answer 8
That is 58
